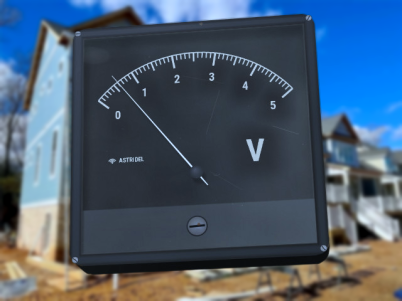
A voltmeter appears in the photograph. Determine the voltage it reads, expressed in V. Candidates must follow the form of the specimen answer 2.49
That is 0.6
